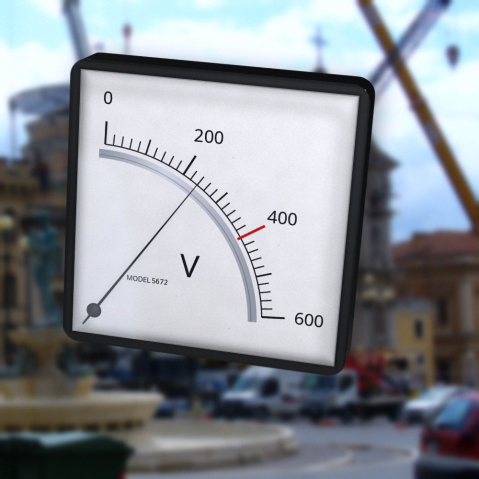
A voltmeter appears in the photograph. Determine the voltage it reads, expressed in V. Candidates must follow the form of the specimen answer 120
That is 240
